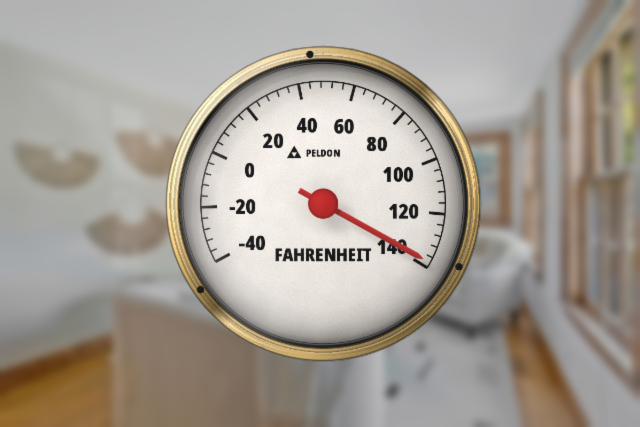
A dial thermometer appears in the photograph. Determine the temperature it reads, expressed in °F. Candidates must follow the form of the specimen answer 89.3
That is 138
